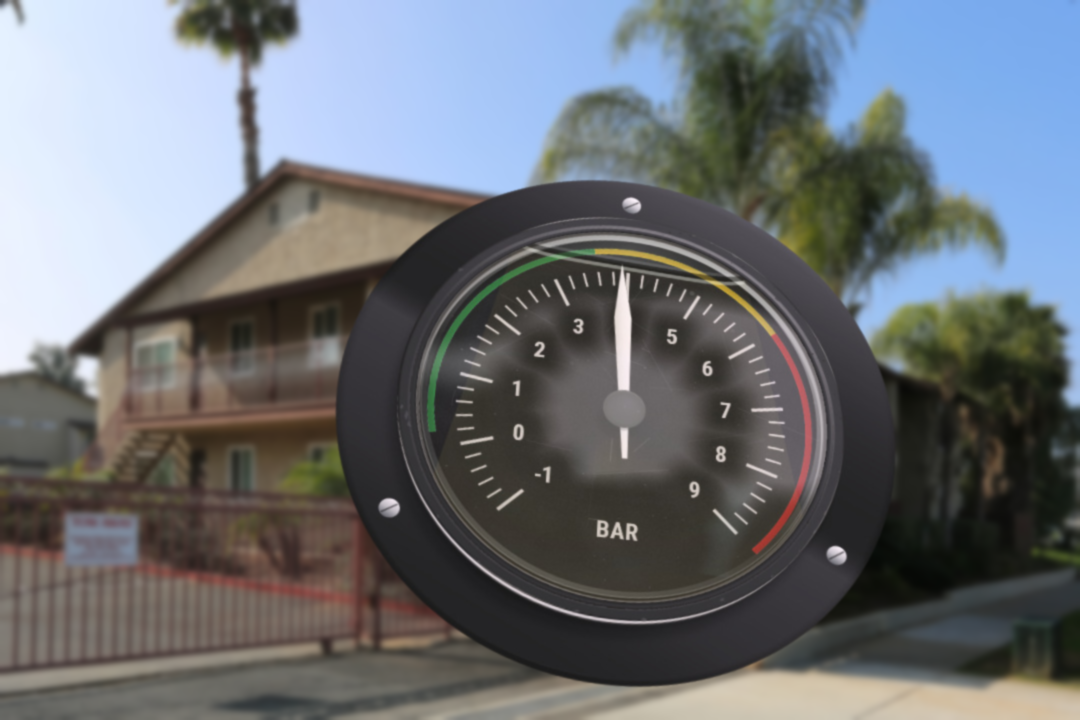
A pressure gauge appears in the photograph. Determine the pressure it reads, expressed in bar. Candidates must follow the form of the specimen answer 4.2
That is 3.9
